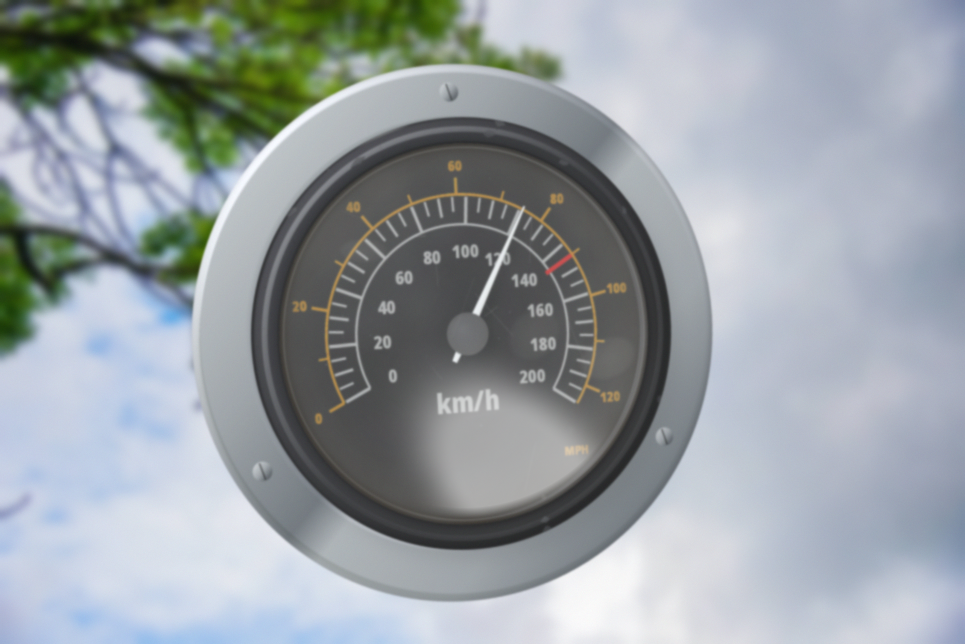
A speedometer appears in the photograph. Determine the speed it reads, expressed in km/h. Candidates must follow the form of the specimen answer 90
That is 120
